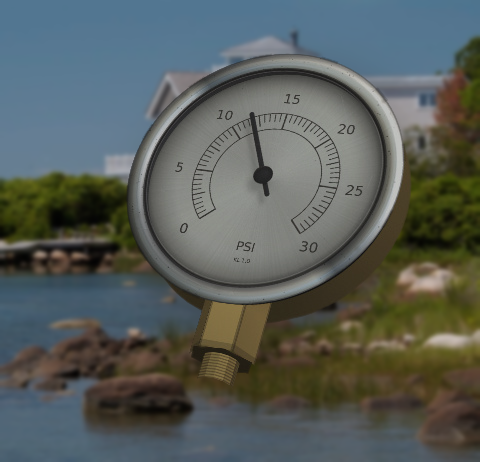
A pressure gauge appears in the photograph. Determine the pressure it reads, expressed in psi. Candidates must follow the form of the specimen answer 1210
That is 12
